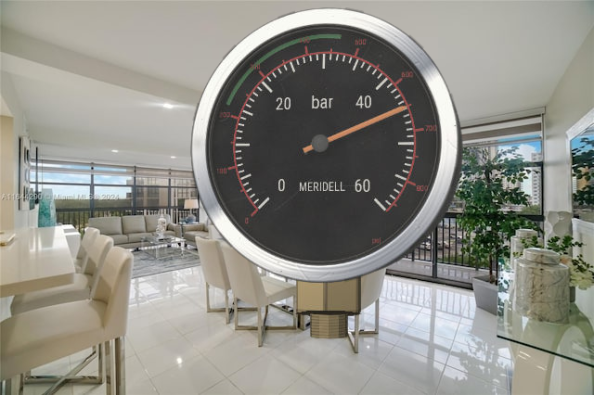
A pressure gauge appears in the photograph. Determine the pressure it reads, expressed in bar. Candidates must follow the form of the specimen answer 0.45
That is 45
